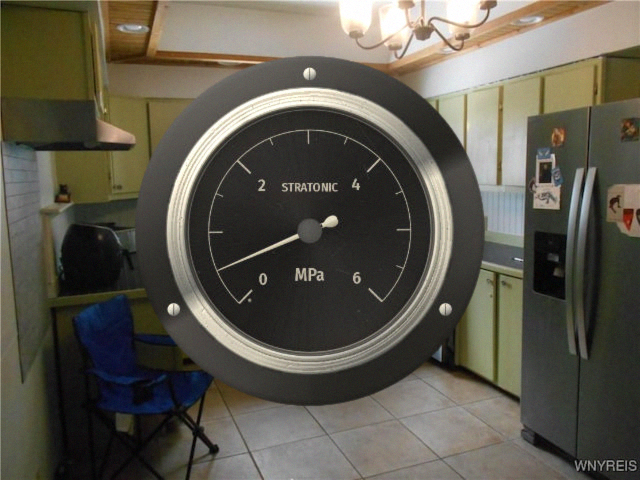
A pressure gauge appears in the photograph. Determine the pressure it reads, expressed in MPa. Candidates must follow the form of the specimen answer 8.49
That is 0.5
